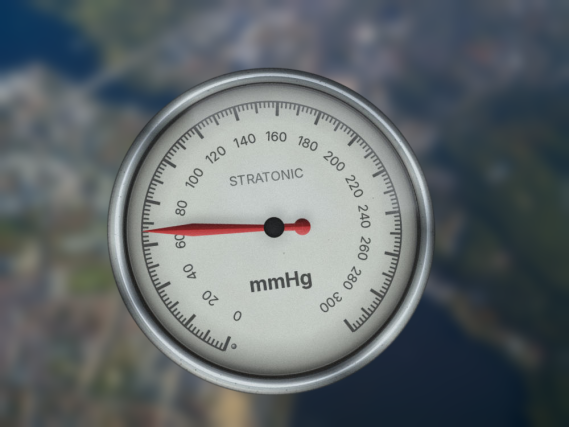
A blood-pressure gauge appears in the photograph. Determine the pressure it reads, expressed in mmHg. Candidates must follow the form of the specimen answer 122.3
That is 66
